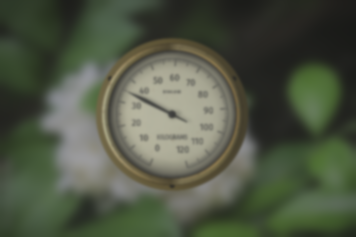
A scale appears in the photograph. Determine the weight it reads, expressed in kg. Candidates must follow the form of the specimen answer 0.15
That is 35
